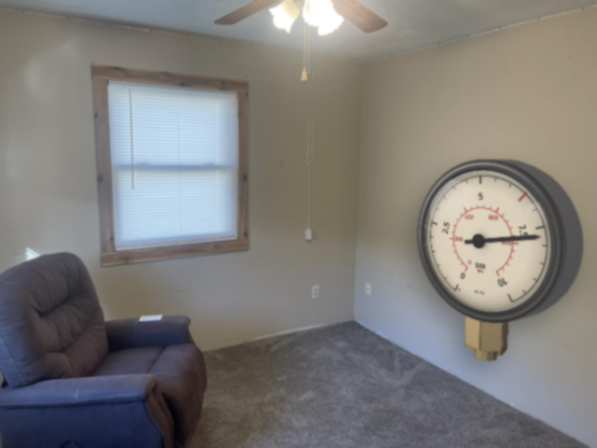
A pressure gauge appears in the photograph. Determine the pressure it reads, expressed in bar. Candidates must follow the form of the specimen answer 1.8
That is 7.75
